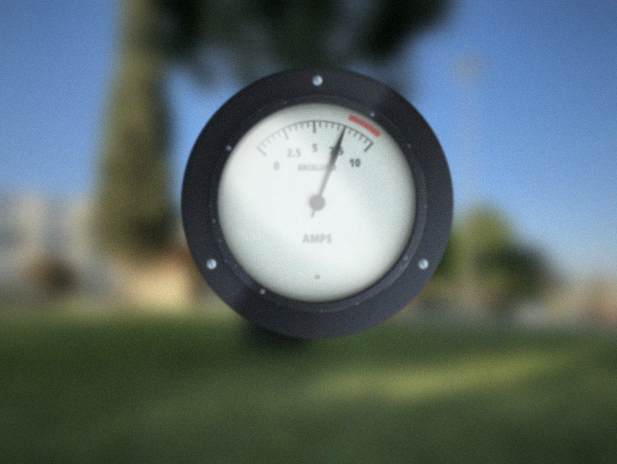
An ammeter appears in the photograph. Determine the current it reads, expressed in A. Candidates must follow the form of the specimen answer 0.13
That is 7.5
